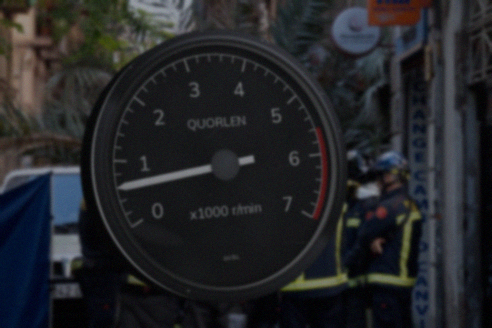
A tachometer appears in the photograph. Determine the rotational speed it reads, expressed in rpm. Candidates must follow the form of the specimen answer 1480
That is 600
